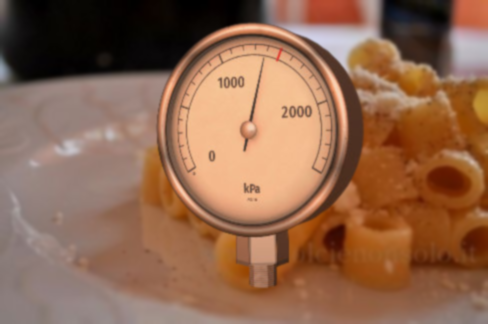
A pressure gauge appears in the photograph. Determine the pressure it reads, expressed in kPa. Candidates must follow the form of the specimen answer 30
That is 1400
